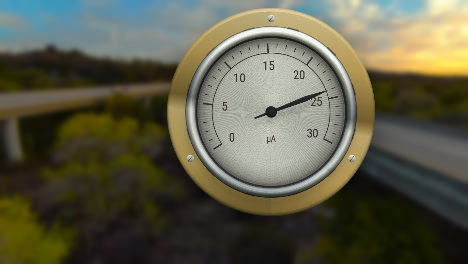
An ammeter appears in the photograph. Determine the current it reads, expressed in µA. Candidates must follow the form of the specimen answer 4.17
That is 24
